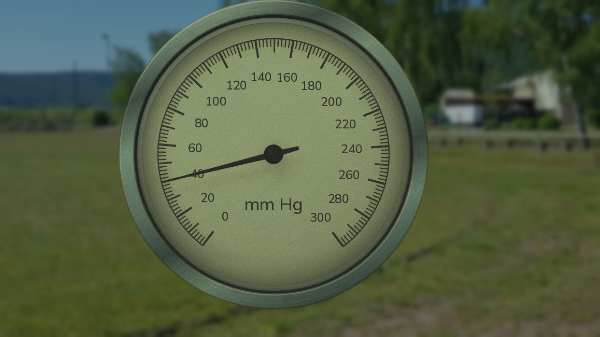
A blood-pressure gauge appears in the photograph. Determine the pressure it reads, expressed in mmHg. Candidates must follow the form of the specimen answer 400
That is 40
